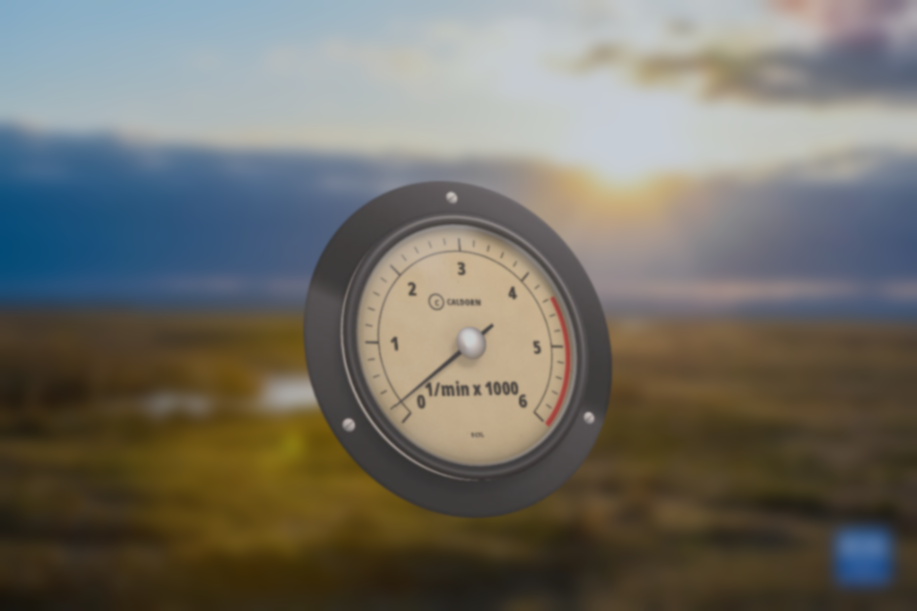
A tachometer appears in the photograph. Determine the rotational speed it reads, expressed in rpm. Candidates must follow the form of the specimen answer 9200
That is 200
